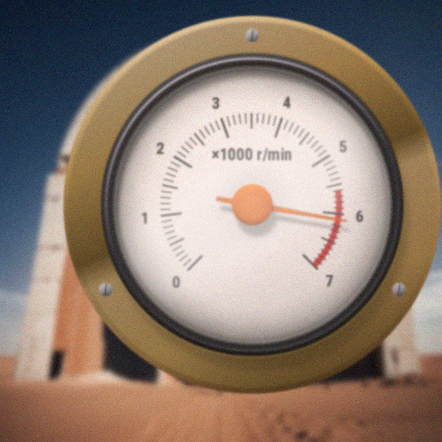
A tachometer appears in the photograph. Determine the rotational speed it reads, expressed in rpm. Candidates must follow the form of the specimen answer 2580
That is 6100
